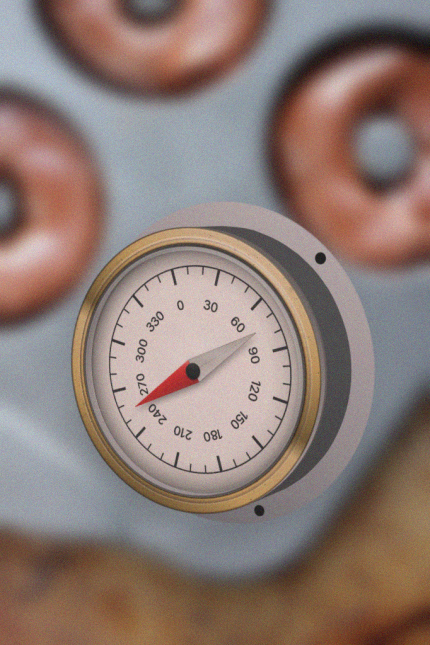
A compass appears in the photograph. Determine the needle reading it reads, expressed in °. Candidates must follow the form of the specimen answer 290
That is 255
